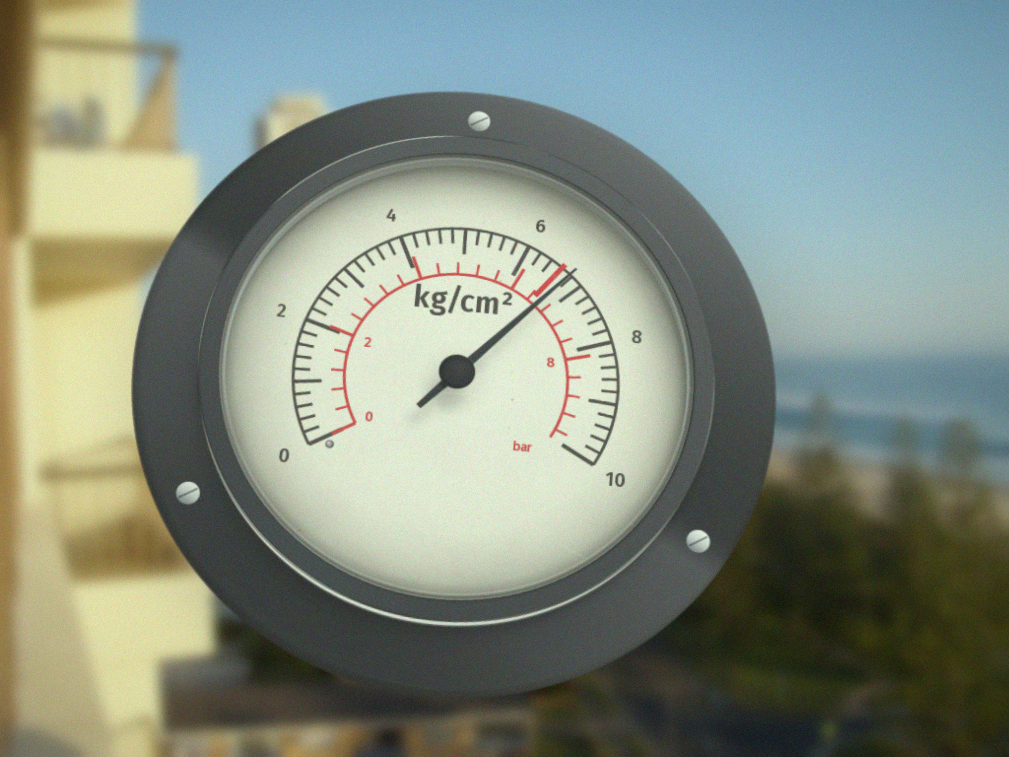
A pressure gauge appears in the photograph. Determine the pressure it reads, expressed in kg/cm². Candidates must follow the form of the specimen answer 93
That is 6.8
